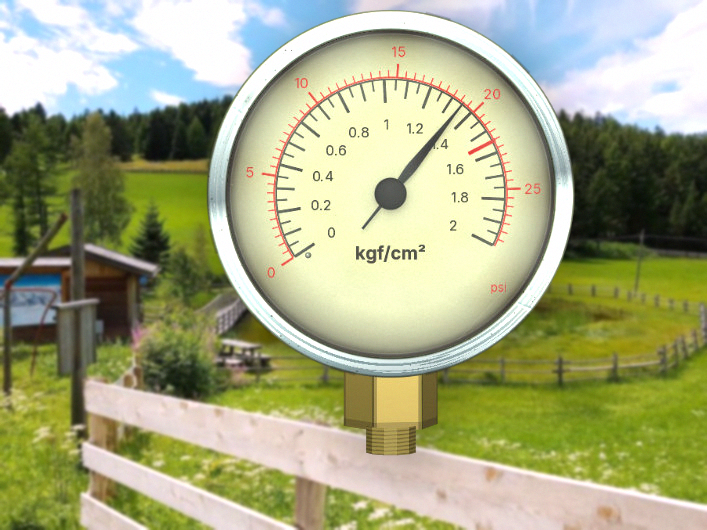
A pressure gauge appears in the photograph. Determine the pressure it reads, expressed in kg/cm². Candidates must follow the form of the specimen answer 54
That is 1.35
